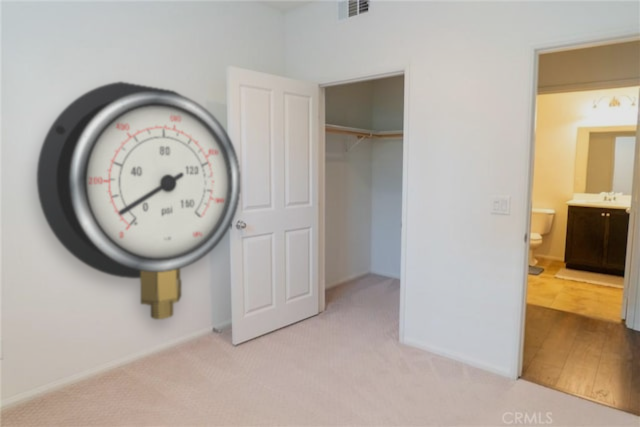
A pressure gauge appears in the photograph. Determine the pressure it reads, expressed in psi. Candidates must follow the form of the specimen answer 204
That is 10
